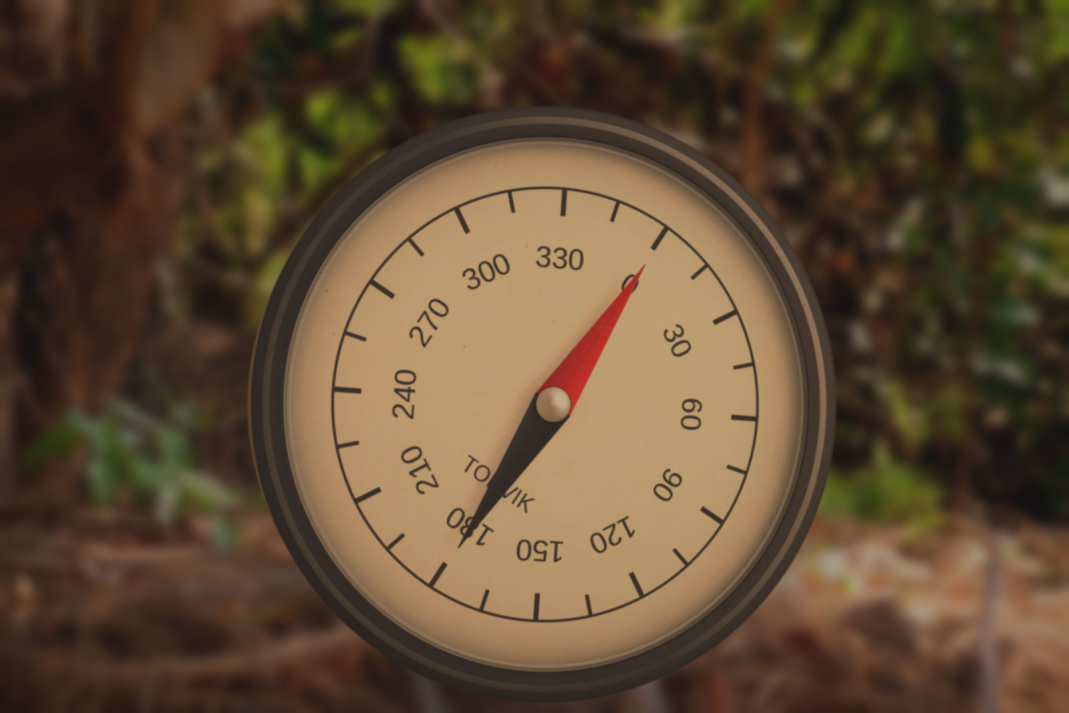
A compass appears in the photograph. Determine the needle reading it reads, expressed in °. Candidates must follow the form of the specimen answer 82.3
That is 0
